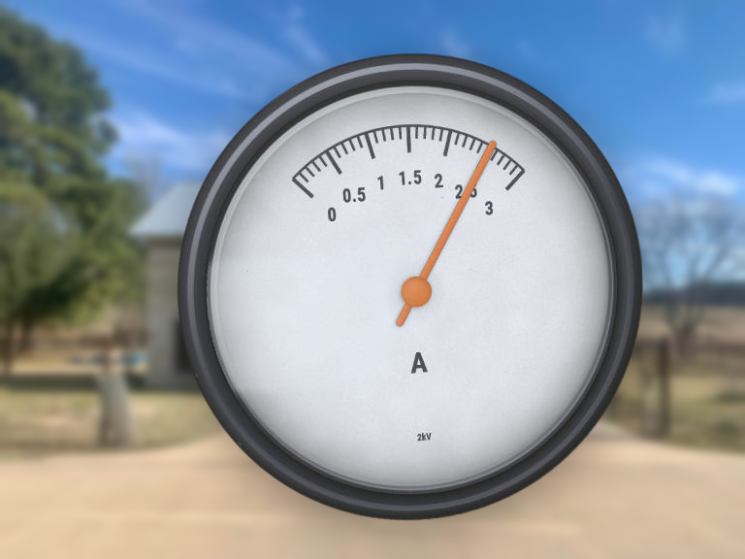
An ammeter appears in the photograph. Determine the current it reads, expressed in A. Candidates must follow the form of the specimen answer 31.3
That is 2.5
